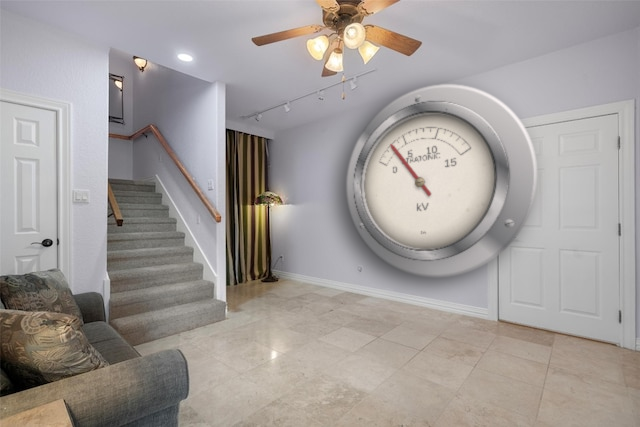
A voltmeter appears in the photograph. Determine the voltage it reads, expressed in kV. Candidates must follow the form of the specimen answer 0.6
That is 3
